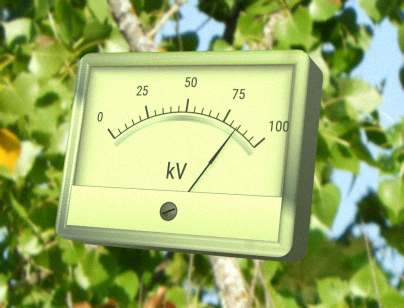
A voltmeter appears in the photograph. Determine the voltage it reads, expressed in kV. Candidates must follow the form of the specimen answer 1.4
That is 85
